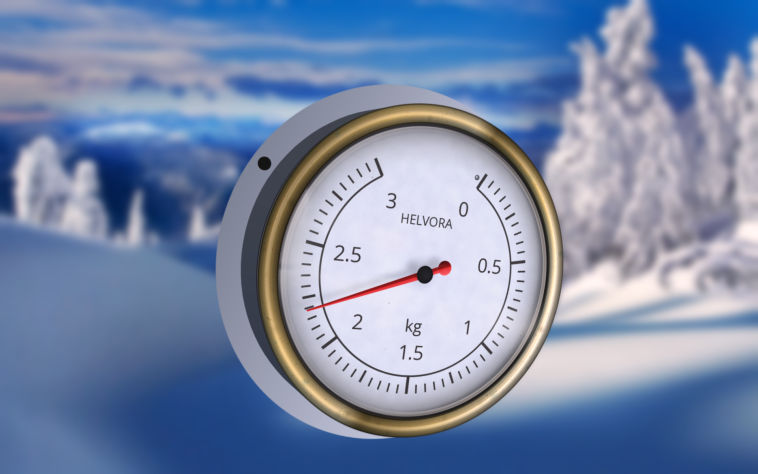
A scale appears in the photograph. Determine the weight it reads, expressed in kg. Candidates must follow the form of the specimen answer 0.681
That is 2.2
